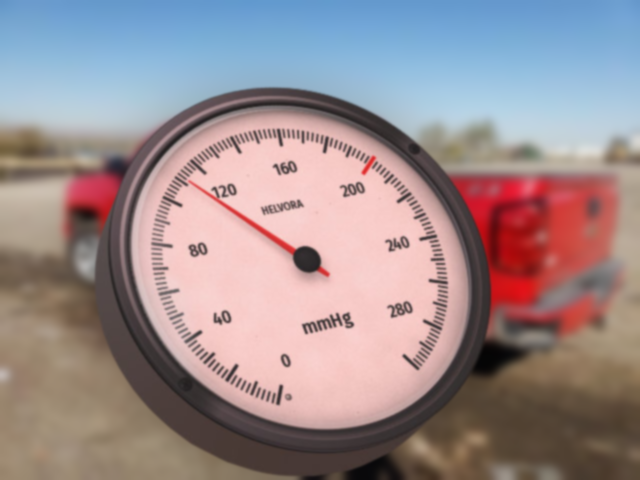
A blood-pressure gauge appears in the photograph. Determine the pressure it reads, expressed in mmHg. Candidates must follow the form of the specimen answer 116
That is 110
